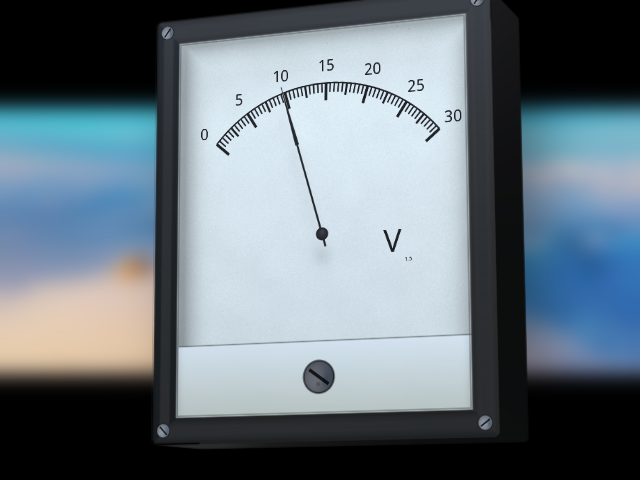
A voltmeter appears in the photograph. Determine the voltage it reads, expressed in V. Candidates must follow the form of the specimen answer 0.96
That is 10
